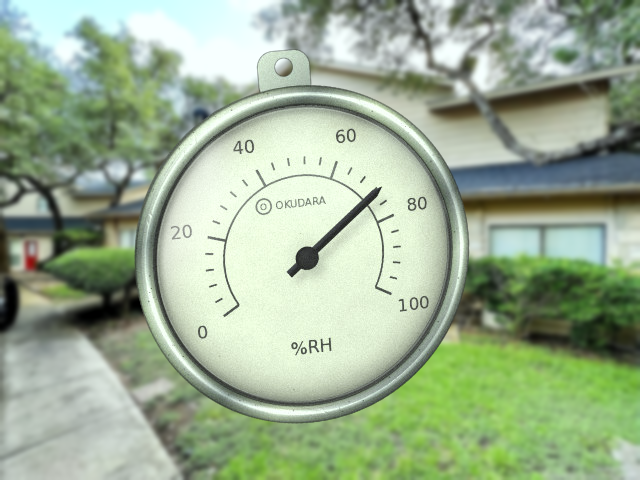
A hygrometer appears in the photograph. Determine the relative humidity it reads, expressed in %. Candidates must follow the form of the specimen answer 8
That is 72
